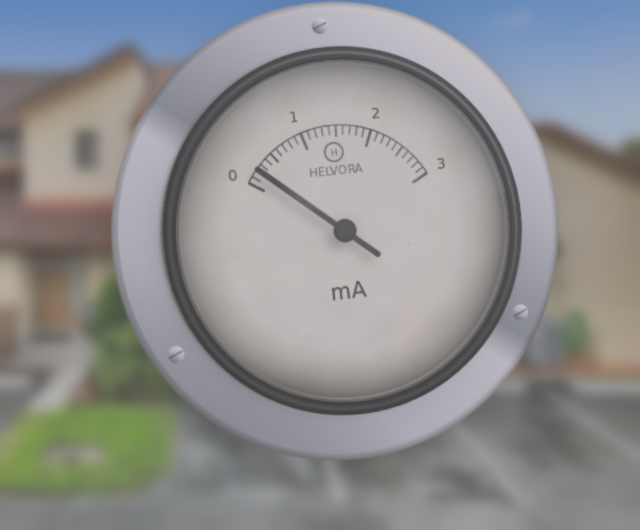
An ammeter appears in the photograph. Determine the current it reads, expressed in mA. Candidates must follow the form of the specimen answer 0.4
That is 0.2
